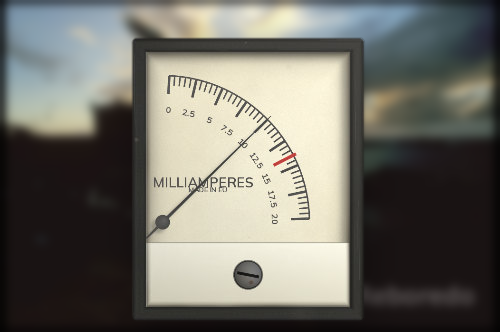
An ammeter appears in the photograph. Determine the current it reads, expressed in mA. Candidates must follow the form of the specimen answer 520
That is 10
